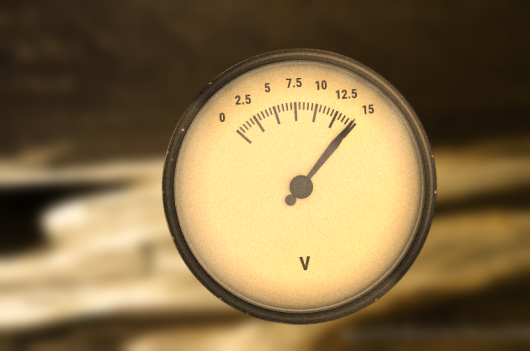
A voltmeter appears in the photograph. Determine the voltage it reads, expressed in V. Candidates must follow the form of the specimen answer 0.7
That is 14.5
